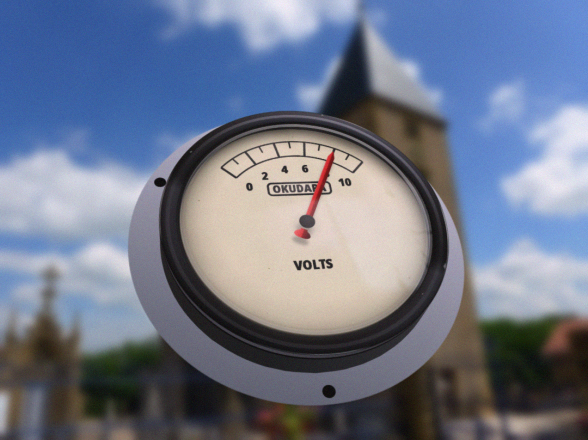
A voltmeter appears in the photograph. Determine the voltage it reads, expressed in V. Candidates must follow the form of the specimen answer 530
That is 8
